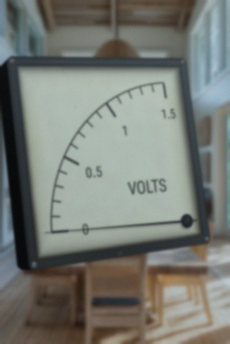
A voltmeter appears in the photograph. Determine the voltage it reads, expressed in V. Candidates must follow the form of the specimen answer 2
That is 0
